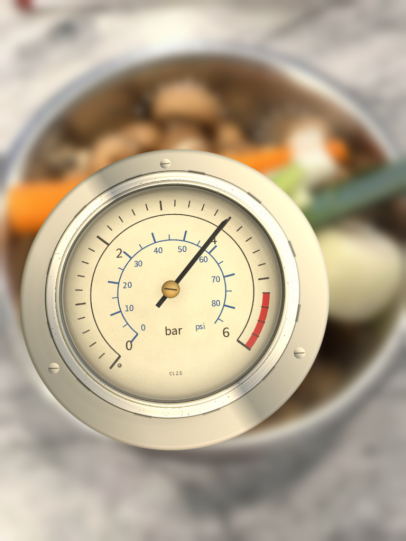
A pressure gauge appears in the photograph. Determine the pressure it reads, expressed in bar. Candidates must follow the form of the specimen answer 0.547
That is 4
